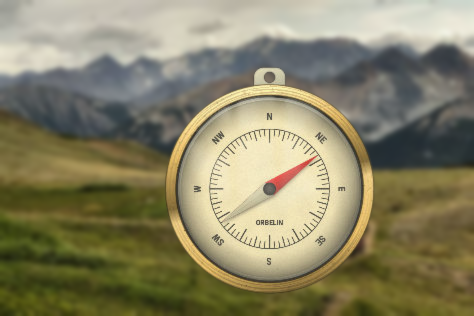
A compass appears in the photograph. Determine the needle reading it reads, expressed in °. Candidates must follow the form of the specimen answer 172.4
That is 55
